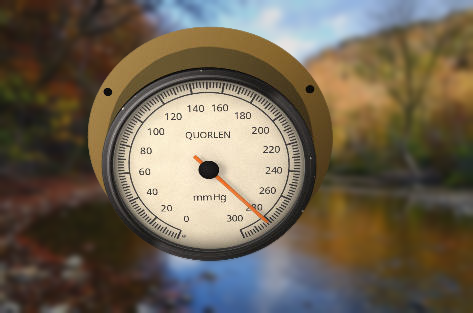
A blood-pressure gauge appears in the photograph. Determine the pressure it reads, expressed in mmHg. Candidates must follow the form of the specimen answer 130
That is 280
